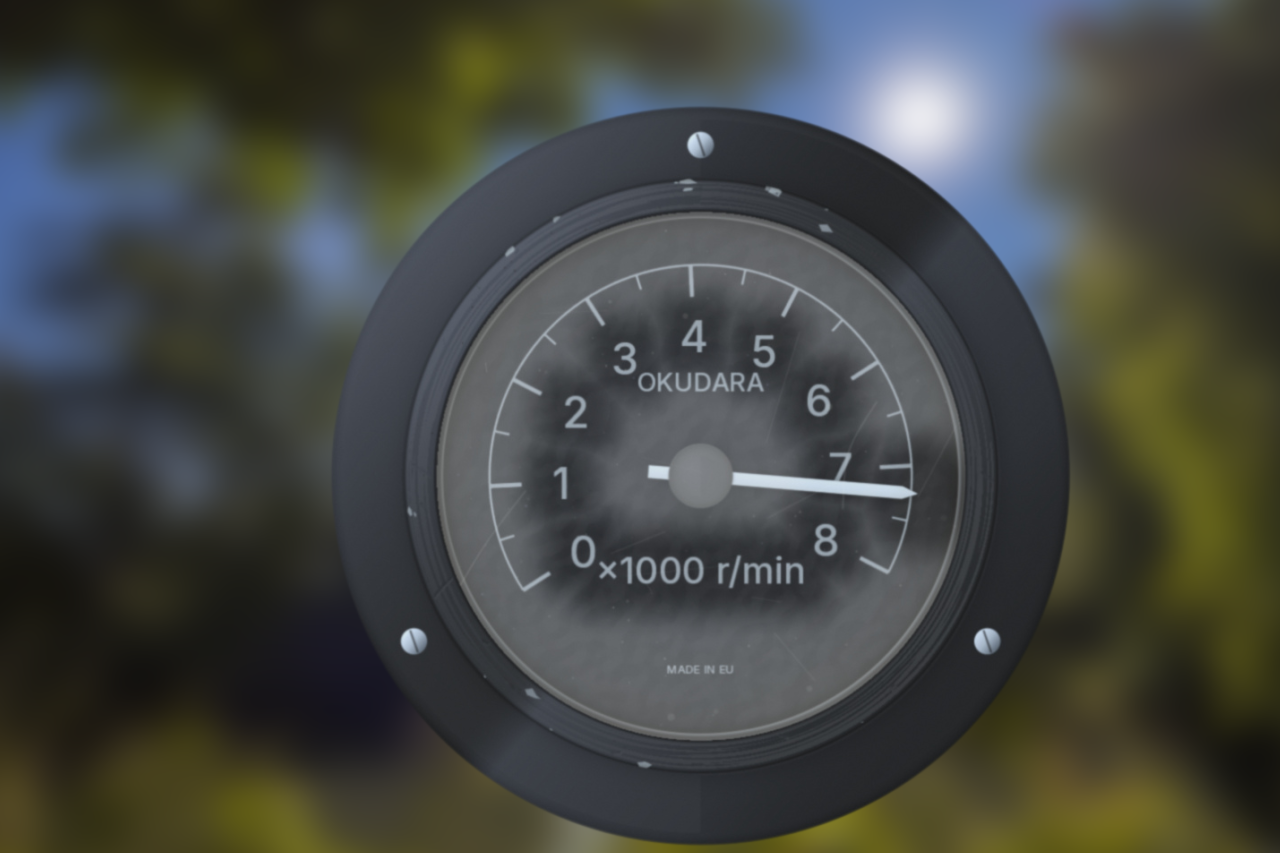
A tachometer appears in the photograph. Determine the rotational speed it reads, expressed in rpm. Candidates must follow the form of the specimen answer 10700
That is 7250
